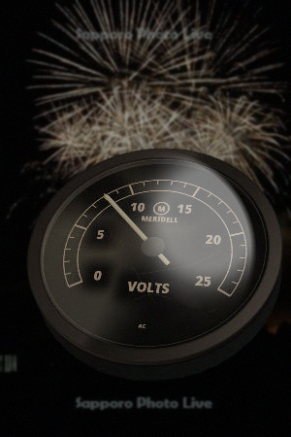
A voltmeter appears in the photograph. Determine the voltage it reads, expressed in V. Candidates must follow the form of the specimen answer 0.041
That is 8
